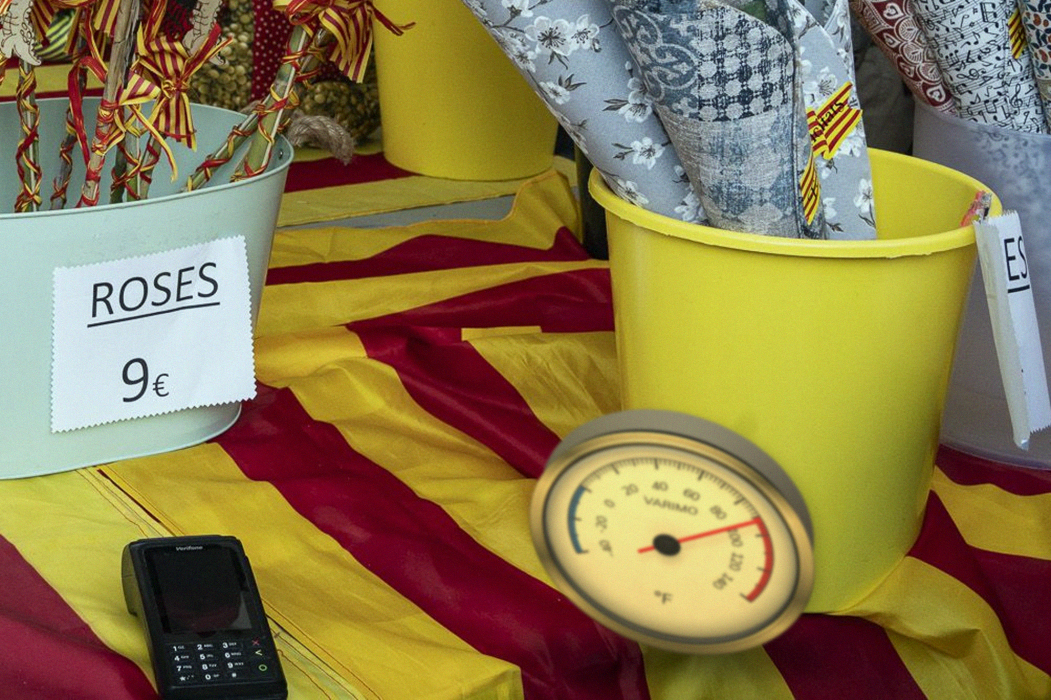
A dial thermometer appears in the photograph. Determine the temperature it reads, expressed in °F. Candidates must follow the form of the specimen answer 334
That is 90
